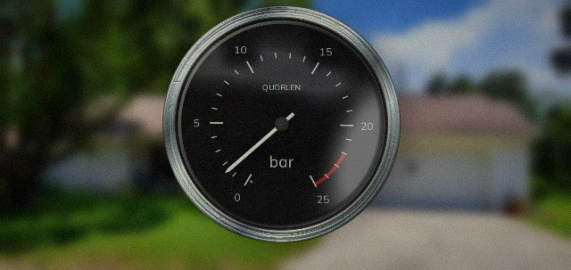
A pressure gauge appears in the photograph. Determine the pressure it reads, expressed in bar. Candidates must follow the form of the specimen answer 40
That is 1.5
